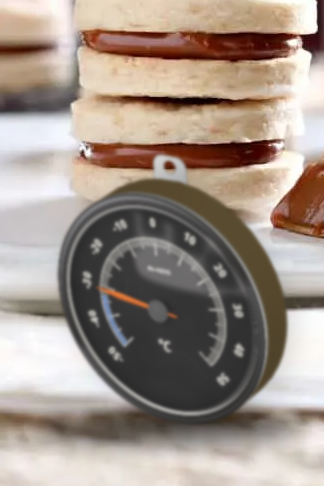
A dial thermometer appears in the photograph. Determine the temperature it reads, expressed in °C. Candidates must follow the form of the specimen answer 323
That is -30
